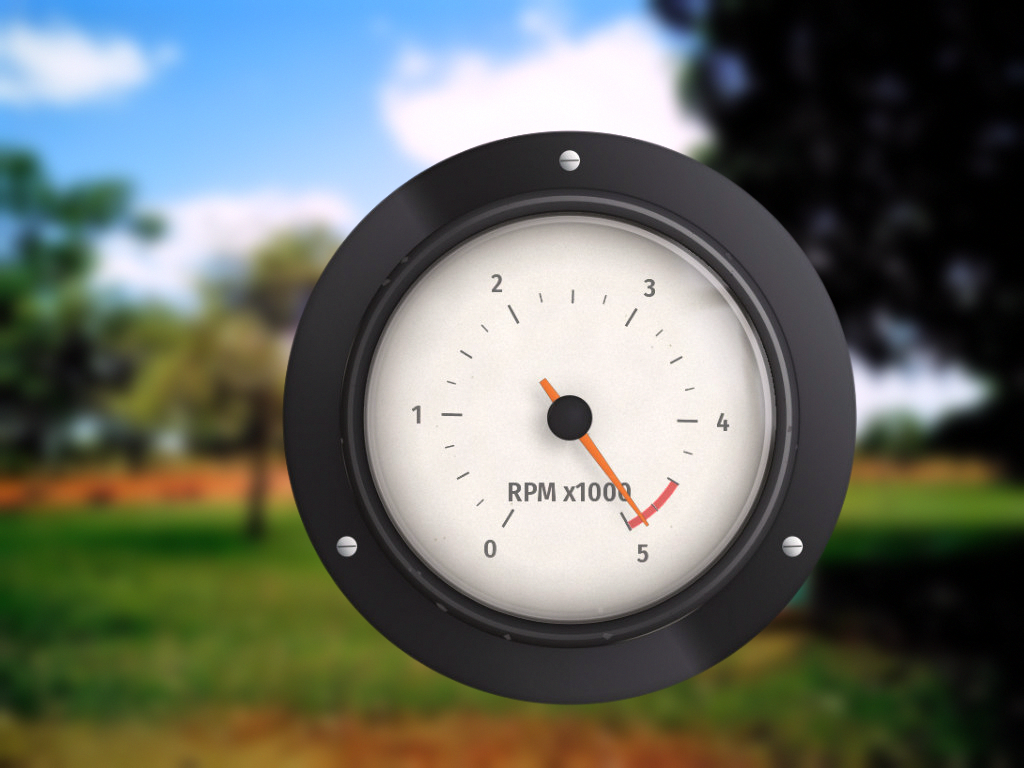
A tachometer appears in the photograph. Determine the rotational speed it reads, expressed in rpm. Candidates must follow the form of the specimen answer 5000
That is 4875
